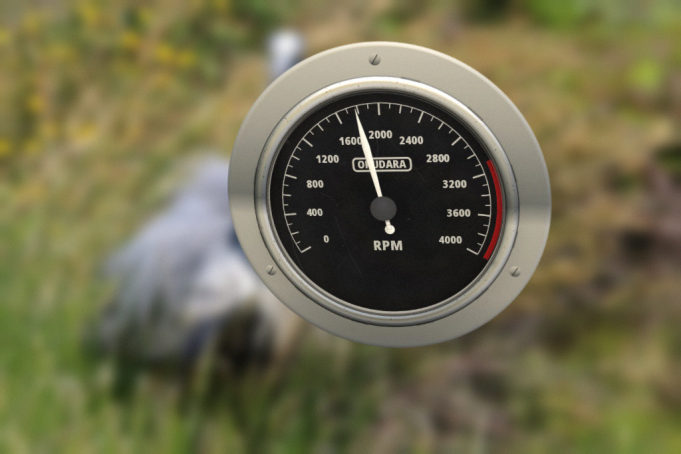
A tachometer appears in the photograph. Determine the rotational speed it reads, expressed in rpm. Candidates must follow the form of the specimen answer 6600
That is 1800
